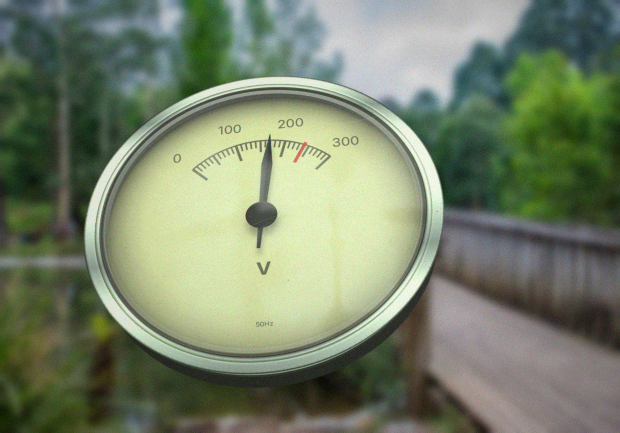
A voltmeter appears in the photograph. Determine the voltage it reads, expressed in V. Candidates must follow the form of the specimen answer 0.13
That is 170
